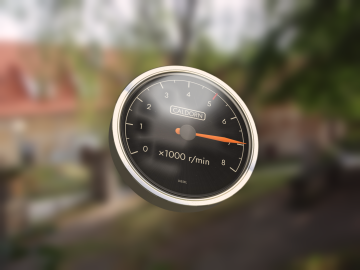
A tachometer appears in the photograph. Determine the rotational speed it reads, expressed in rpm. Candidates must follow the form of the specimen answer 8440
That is 7000
